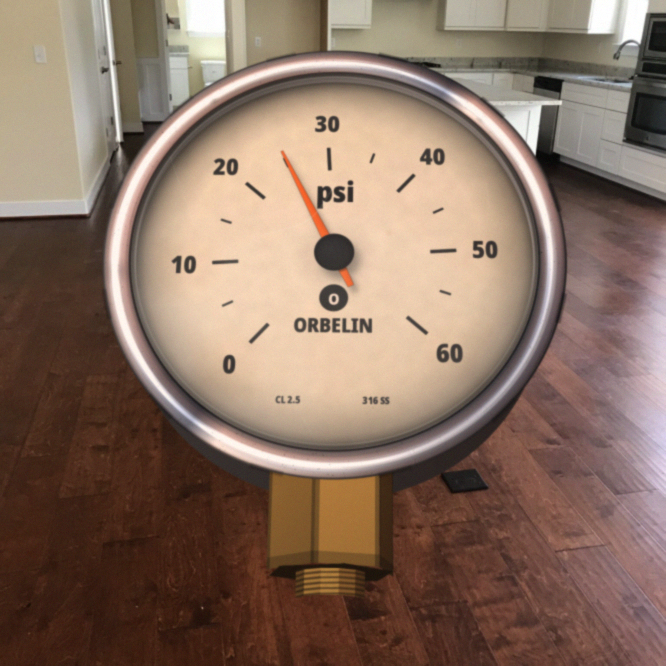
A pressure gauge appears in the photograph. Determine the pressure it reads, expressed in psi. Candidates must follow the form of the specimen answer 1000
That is 25
